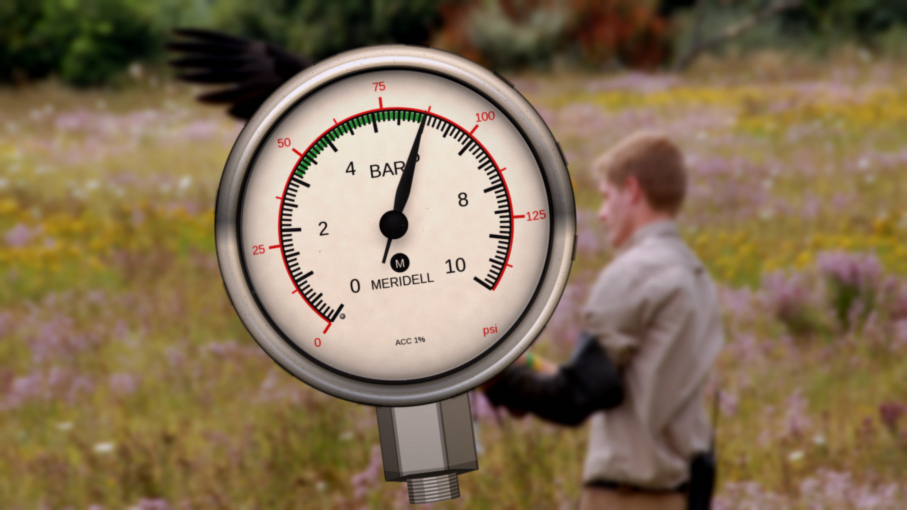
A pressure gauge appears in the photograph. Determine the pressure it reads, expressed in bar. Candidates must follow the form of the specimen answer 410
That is 6
